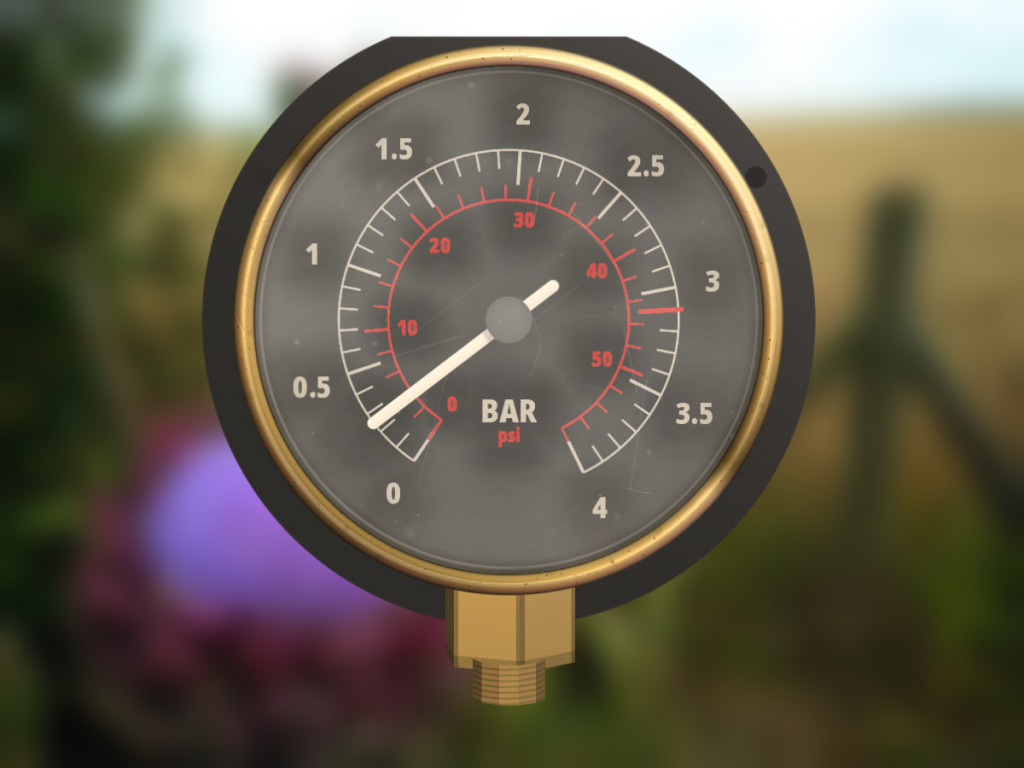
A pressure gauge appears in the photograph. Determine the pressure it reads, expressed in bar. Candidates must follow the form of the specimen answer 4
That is 0.25
